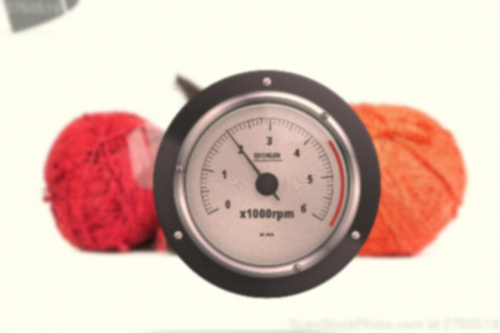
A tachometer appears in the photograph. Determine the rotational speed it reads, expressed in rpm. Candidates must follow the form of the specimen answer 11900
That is 2000
